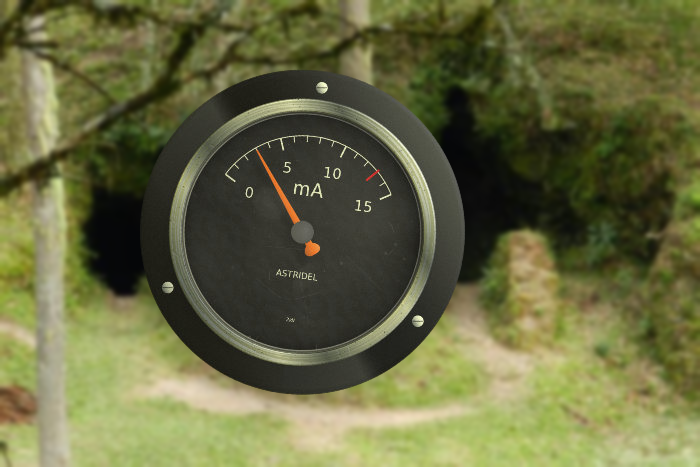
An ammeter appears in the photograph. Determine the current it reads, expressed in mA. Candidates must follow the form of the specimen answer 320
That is 3
